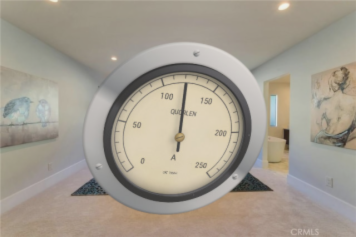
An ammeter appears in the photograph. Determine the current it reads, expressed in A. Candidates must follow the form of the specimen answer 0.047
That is 120
